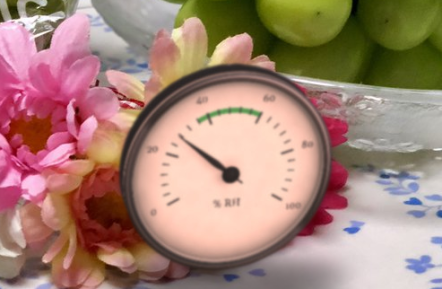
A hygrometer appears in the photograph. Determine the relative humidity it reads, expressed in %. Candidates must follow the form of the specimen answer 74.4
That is 28
